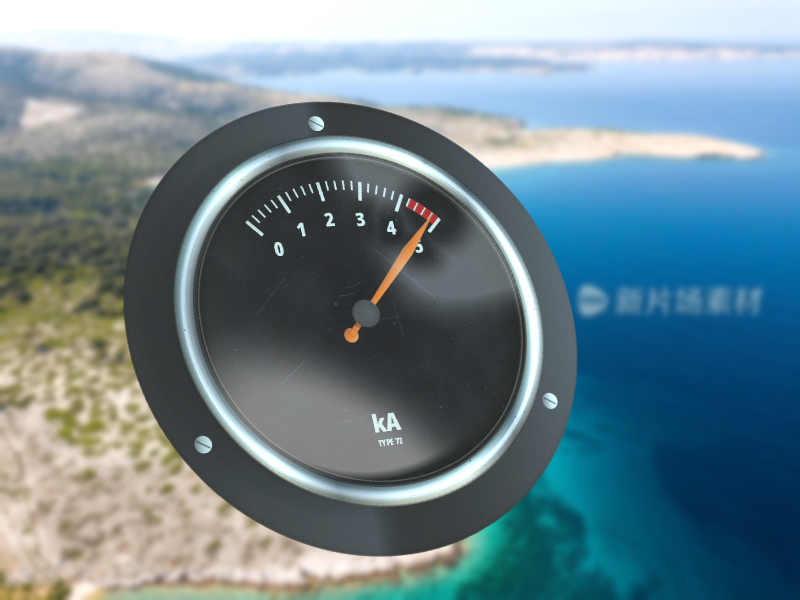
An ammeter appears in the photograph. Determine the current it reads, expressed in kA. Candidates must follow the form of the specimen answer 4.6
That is 4.8
